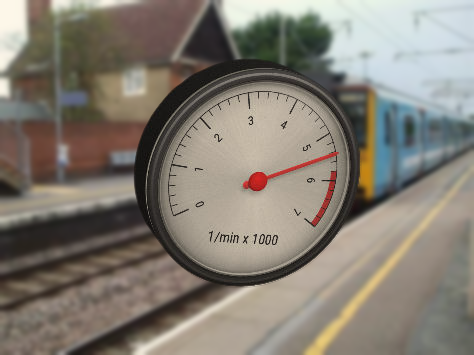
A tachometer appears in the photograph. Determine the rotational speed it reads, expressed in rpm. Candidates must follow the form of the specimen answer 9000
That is 5400
